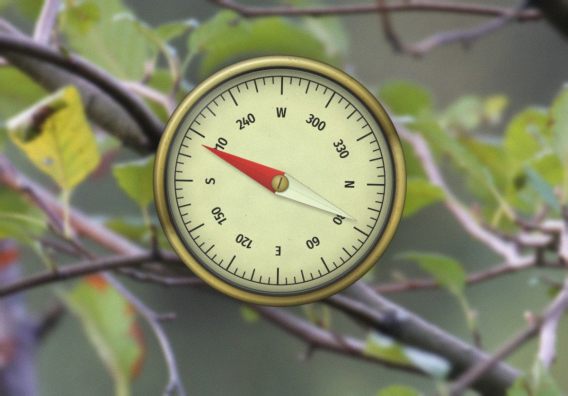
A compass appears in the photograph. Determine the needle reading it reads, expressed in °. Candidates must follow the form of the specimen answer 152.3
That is 205
